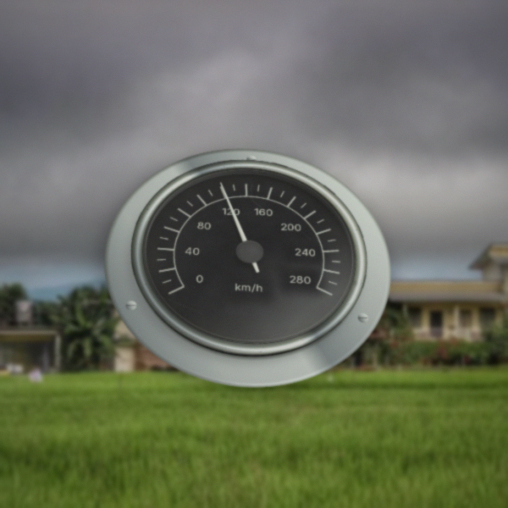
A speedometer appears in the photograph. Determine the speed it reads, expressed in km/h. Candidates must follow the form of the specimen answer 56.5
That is 120
